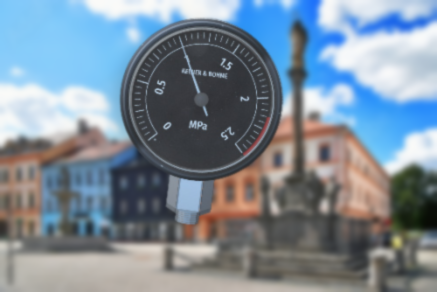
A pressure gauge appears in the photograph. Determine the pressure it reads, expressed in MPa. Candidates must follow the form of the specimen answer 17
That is 1
